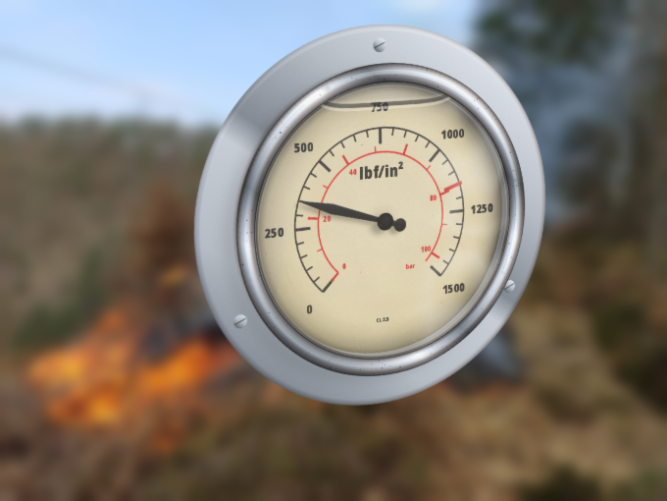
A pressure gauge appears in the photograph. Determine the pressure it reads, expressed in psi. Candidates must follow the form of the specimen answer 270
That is 350
